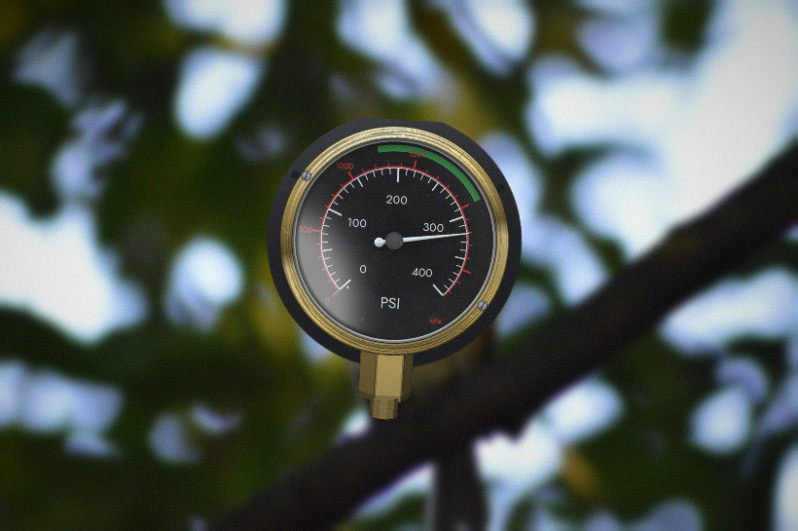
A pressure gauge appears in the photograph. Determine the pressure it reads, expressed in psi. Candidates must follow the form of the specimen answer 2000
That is 320
